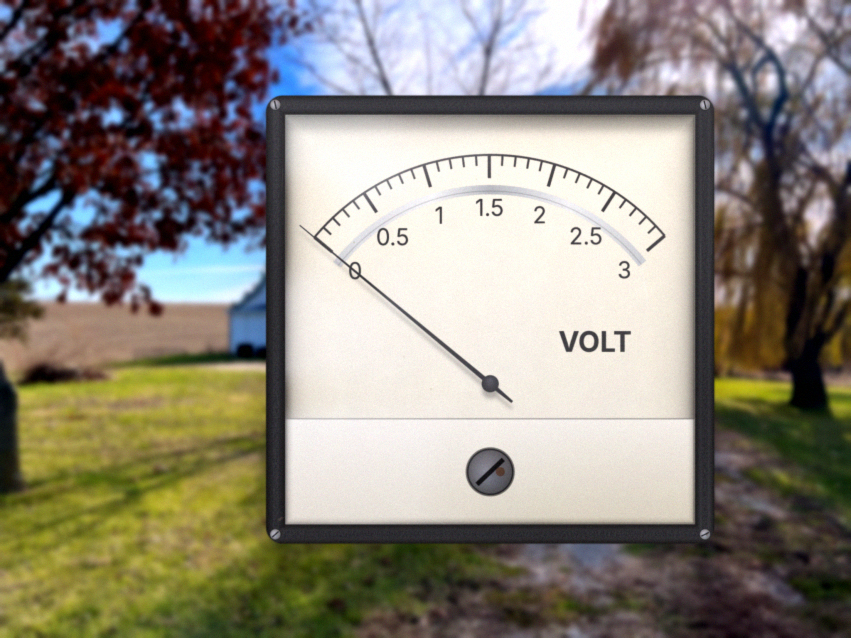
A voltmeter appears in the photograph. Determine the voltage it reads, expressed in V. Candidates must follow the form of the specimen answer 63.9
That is 0
